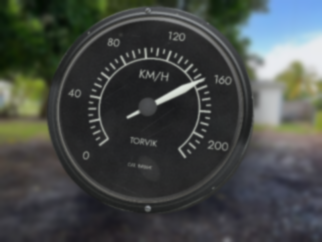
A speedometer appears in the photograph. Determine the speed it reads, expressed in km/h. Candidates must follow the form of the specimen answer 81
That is 155
